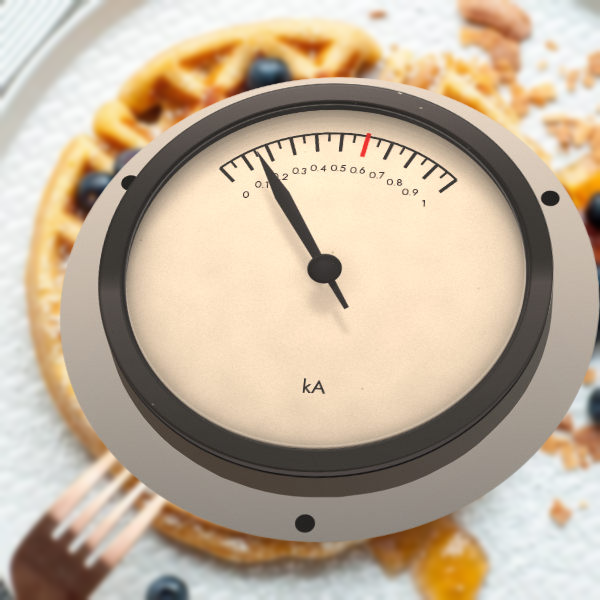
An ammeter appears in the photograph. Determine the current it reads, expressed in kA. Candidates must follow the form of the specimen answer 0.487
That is 0.15
